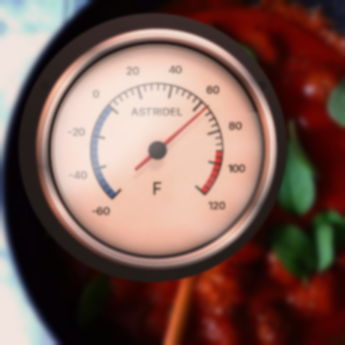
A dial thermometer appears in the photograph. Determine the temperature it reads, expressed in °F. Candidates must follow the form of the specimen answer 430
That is 64
